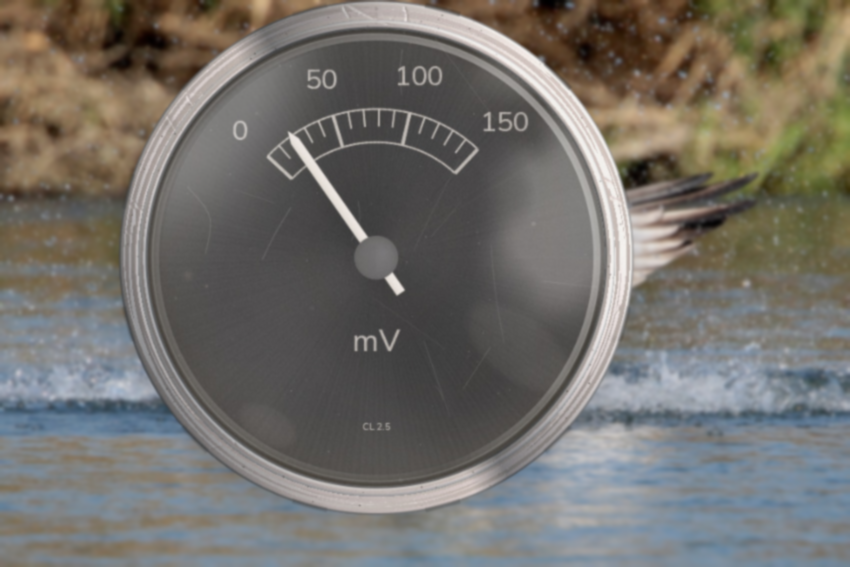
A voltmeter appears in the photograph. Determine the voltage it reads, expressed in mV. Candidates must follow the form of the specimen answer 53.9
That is 20
